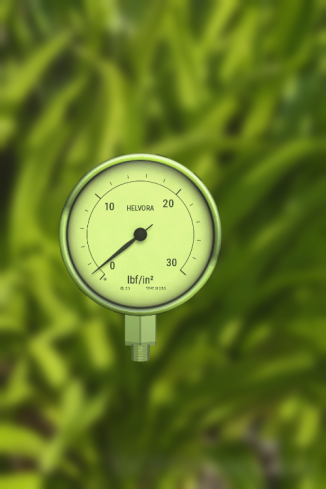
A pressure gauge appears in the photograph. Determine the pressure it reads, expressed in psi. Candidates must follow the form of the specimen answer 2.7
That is 1
